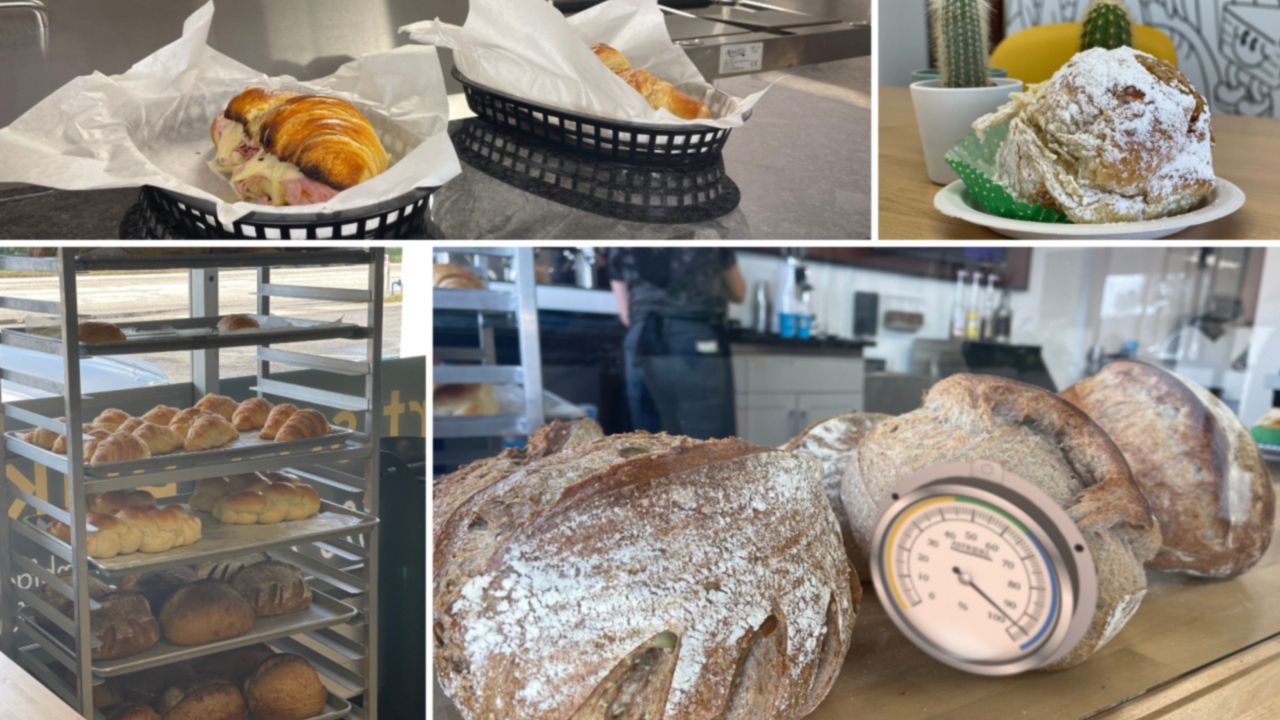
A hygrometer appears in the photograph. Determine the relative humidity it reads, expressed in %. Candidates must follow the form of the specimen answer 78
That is 95
